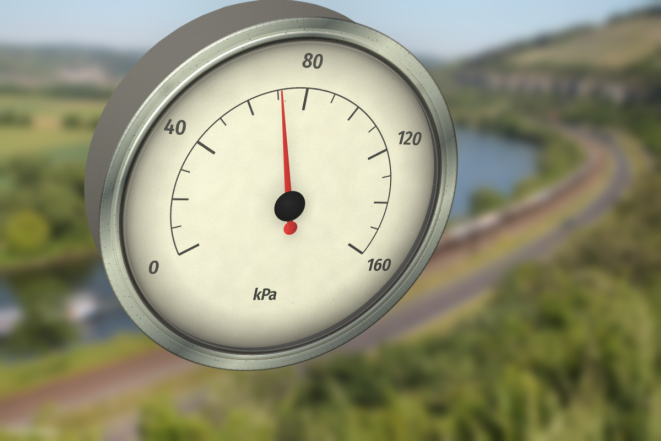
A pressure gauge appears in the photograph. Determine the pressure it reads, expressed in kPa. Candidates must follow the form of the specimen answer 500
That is 70
